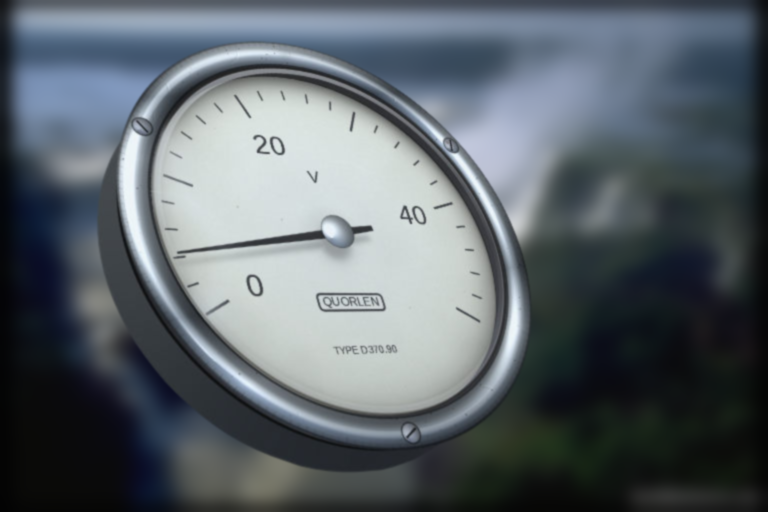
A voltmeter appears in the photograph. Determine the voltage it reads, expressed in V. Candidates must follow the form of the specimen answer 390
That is 4
